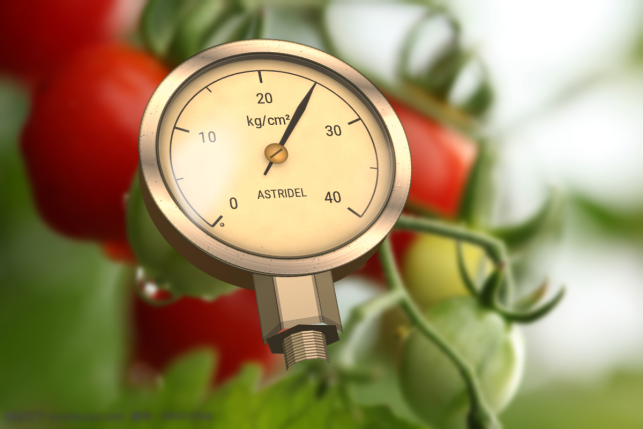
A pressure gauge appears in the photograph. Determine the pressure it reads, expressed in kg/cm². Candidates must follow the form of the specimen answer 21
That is 25
